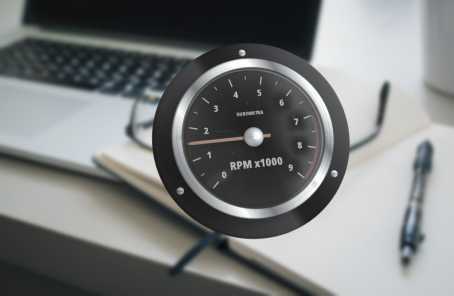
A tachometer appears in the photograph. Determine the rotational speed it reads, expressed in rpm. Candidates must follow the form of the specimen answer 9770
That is 1500
